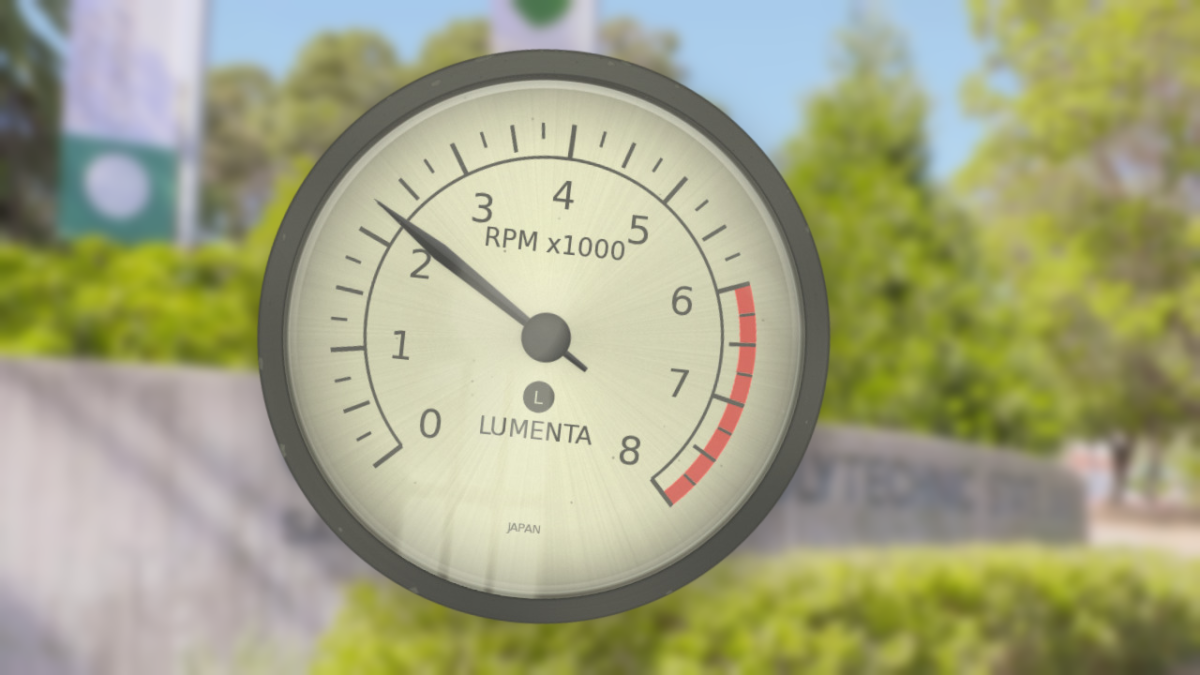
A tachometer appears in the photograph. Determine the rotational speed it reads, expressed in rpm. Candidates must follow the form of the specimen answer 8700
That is 2250
